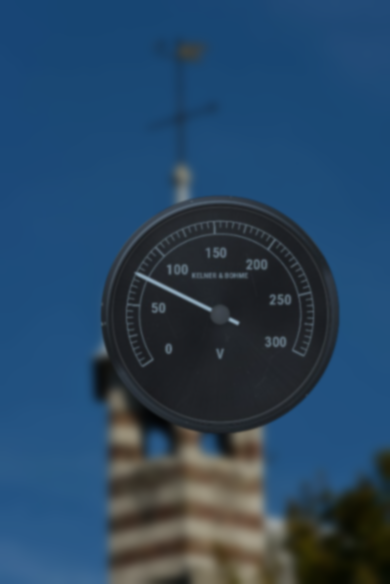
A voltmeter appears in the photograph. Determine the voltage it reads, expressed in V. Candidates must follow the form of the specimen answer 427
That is 75
